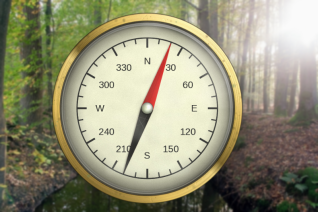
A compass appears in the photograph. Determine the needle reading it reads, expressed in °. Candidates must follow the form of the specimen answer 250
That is 20
